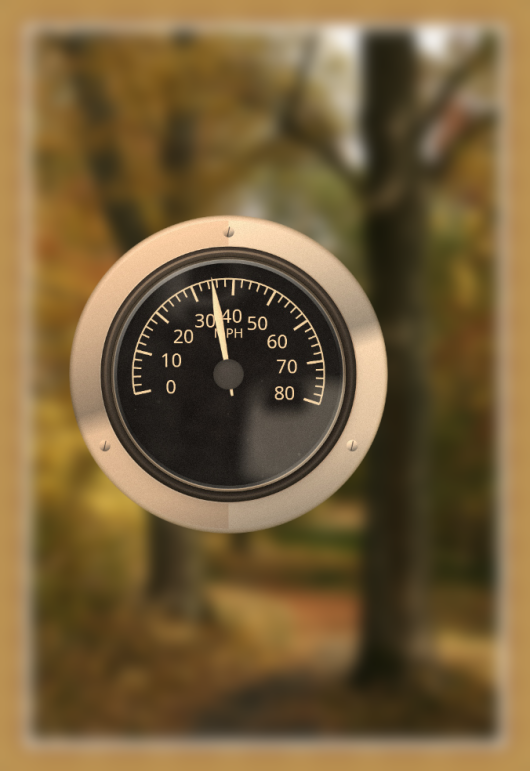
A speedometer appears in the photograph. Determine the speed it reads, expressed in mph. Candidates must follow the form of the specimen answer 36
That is 35
